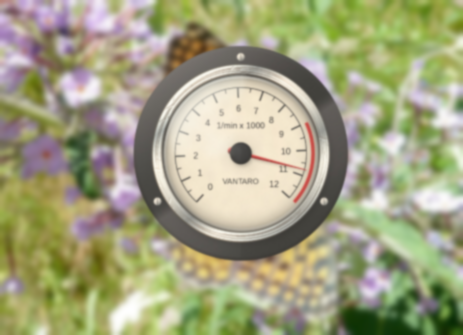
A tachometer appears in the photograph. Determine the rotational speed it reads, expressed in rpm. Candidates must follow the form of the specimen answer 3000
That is 10750
